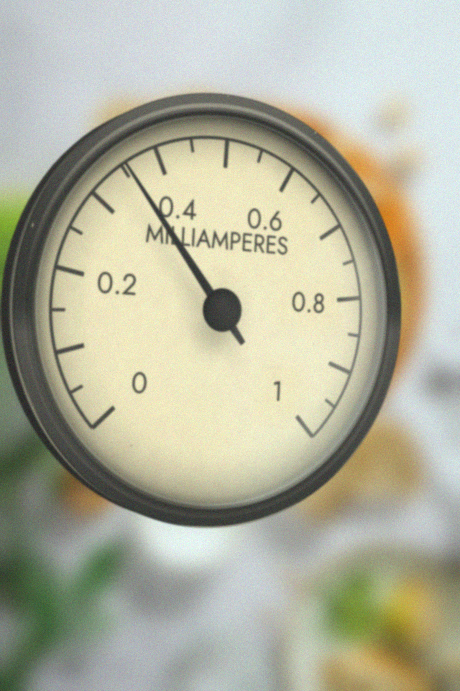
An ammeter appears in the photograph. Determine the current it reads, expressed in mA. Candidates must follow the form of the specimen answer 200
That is 0.35
